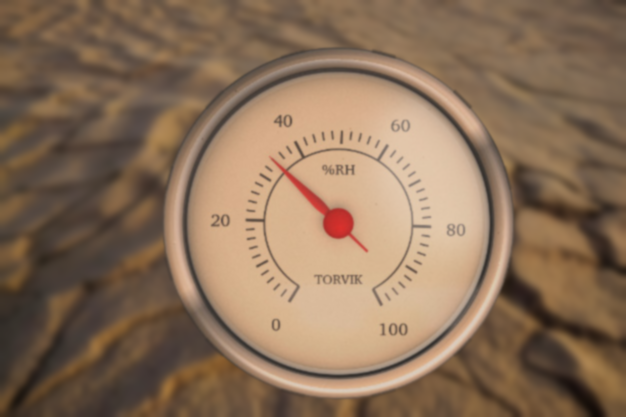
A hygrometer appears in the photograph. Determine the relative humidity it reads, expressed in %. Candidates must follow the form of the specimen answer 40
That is 34
